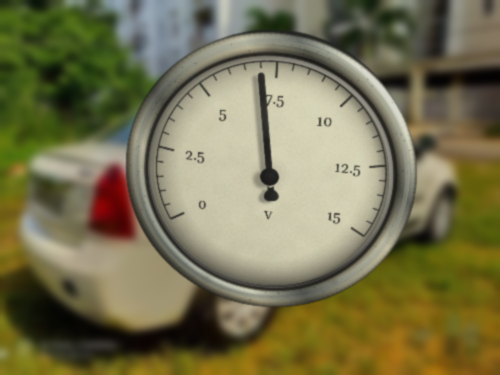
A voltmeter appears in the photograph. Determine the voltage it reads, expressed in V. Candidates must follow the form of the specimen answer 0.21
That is 7
